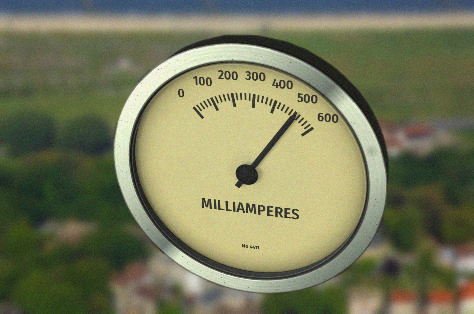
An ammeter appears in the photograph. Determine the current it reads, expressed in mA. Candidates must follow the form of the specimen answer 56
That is 500
